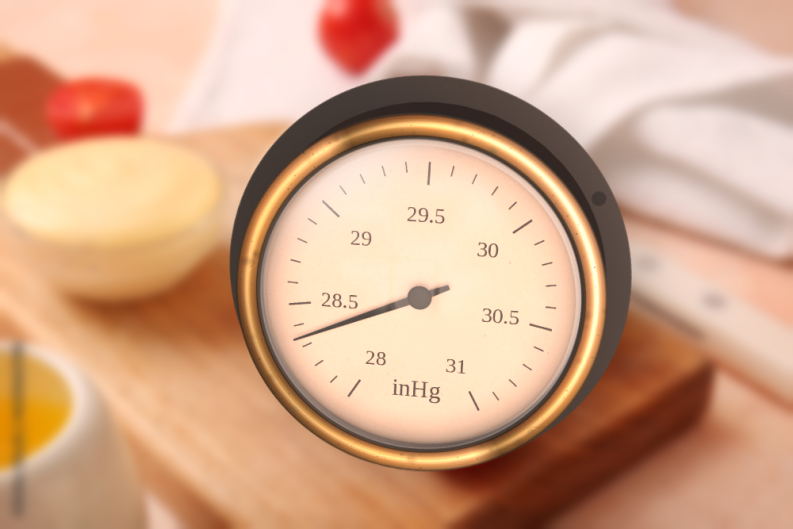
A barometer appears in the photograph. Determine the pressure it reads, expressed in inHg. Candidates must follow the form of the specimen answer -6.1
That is 28.35
